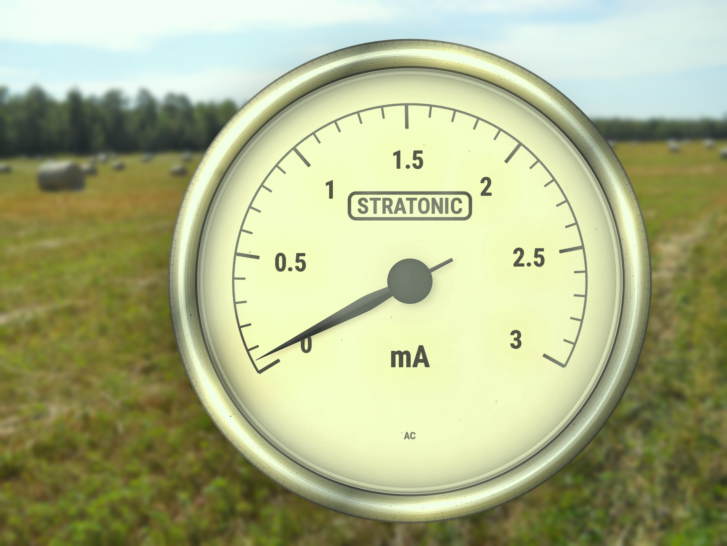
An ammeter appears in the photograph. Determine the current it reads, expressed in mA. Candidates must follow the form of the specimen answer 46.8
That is 0.05
